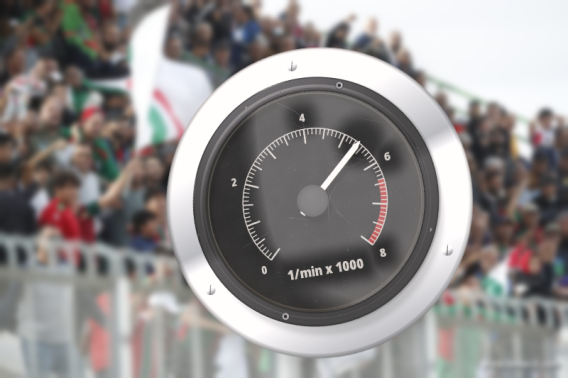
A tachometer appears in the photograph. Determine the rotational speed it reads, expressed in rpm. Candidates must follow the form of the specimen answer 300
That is 5400
